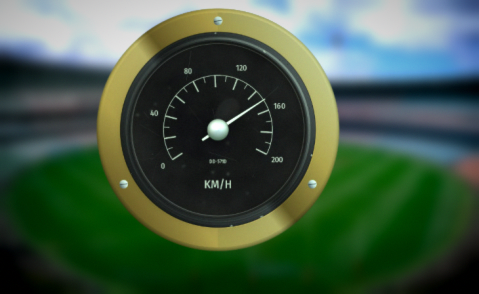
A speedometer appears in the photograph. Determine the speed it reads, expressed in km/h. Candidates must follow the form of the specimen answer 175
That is 150
